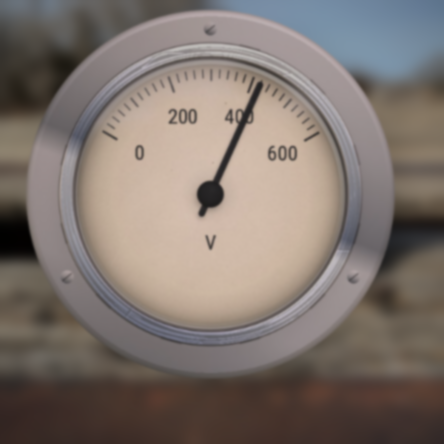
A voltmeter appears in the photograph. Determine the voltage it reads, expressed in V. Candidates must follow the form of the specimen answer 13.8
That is 420
